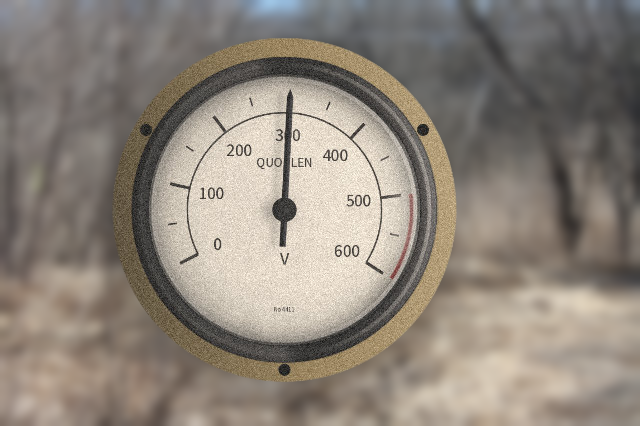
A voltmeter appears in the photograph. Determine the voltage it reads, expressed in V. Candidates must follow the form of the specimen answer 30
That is 300
